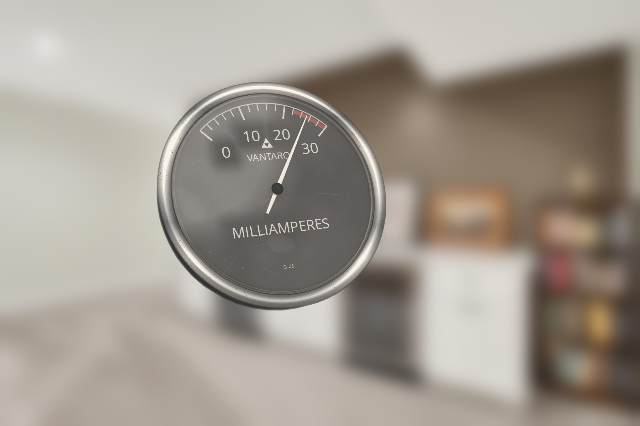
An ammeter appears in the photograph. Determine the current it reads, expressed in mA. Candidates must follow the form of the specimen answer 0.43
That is 25
